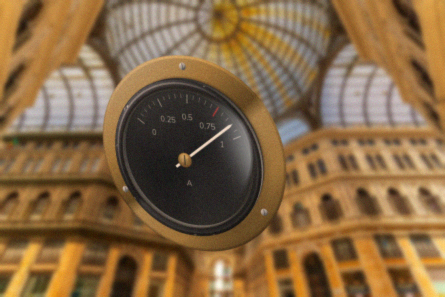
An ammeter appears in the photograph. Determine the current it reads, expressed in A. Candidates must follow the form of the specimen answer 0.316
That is 0.9
